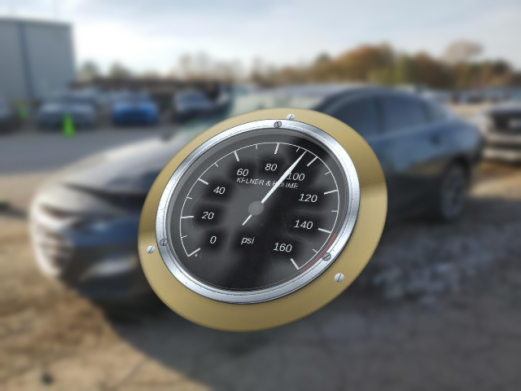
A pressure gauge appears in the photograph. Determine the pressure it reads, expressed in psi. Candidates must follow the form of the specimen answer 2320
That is 95
